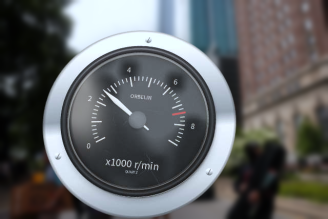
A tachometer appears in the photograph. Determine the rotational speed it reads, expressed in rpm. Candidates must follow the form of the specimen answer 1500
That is 2600
